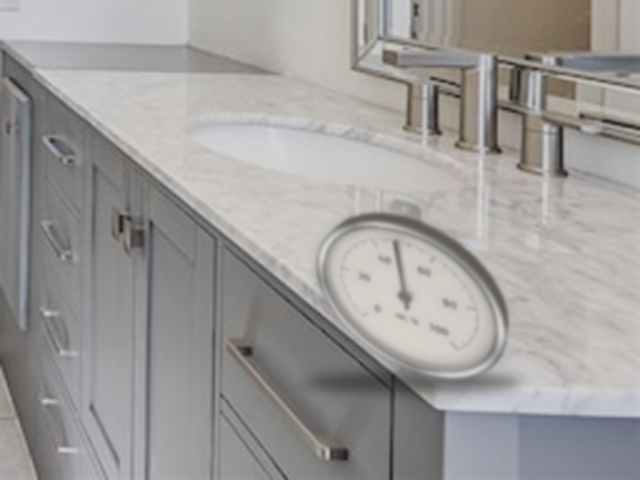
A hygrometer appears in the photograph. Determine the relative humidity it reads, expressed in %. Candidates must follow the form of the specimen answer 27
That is 48
